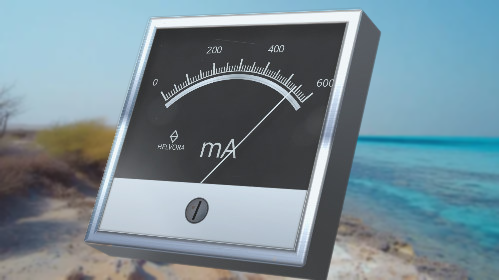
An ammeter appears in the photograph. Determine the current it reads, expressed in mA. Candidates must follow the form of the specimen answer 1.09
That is 550
